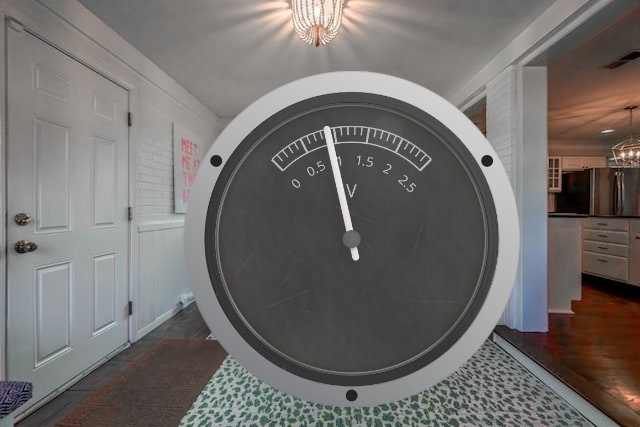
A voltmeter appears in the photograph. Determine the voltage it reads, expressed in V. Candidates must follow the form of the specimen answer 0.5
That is 0.9
